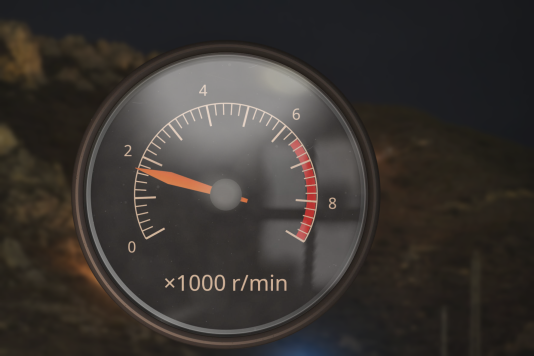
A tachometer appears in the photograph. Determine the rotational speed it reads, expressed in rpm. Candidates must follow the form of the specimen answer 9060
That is 1700
